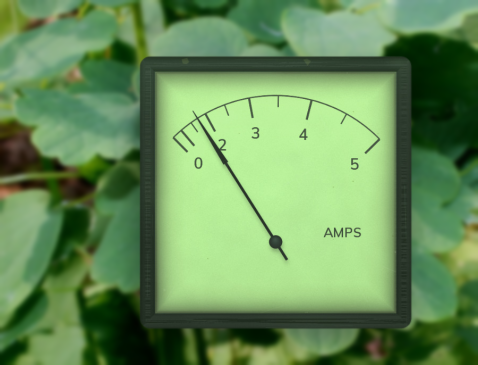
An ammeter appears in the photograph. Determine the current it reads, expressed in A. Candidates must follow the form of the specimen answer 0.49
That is 1.75
